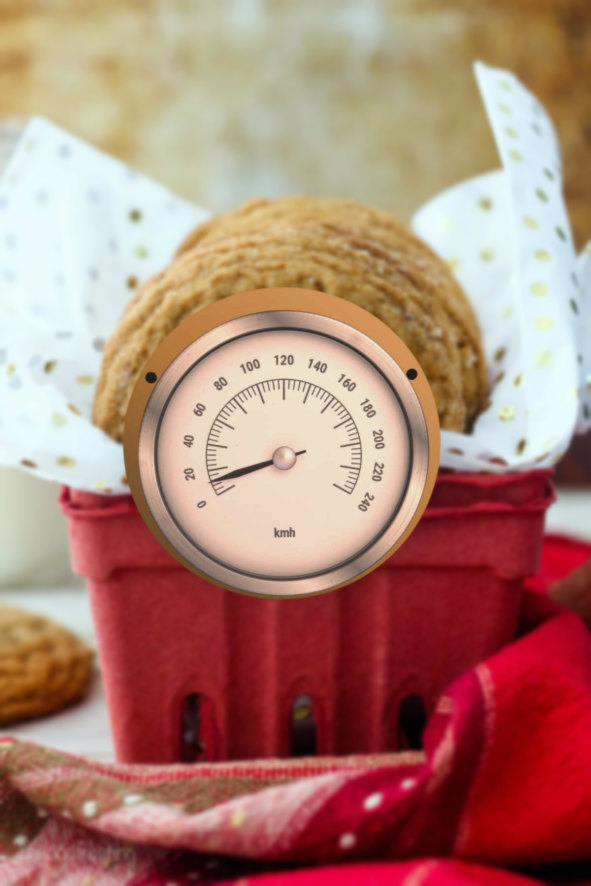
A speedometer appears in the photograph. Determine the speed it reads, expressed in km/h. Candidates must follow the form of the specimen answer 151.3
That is 12
